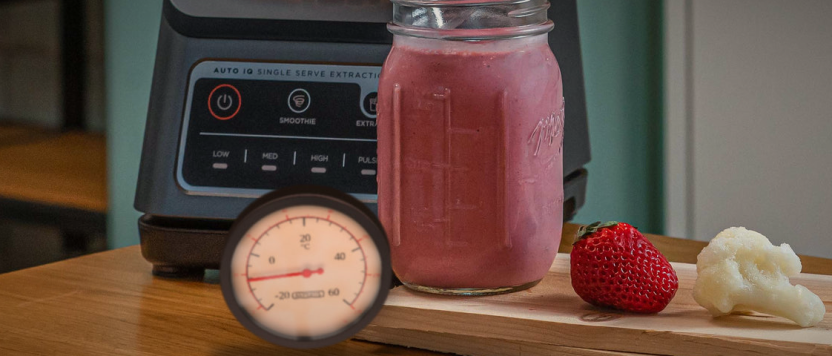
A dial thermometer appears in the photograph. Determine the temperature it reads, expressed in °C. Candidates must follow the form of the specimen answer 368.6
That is -8
